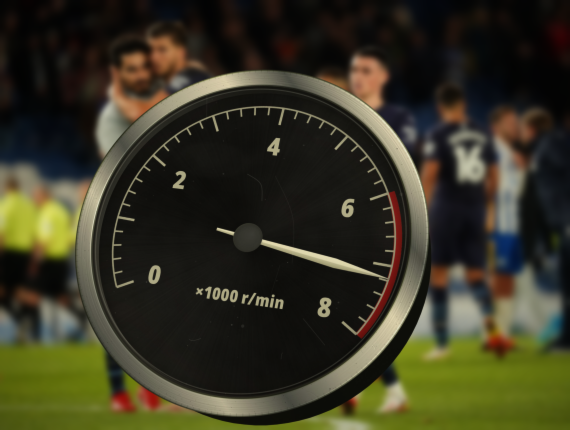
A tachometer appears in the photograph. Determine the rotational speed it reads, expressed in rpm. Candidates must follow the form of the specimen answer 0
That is 7200
